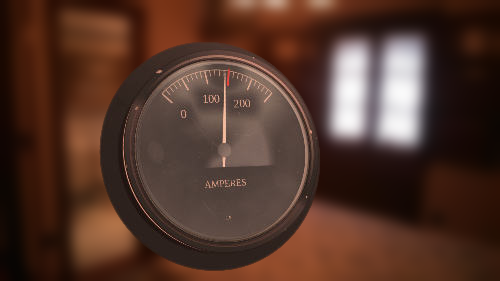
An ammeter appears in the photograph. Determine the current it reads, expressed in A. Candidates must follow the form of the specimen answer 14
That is 140
